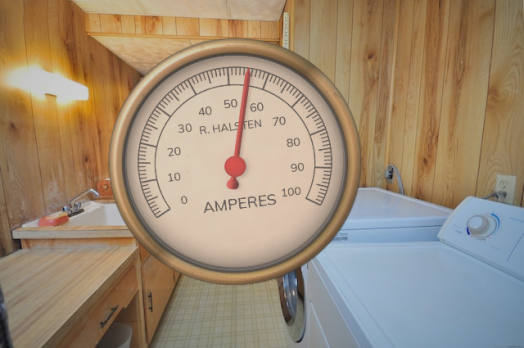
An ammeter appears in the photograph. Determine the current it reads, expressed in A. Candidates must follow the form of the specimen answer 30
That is 55
